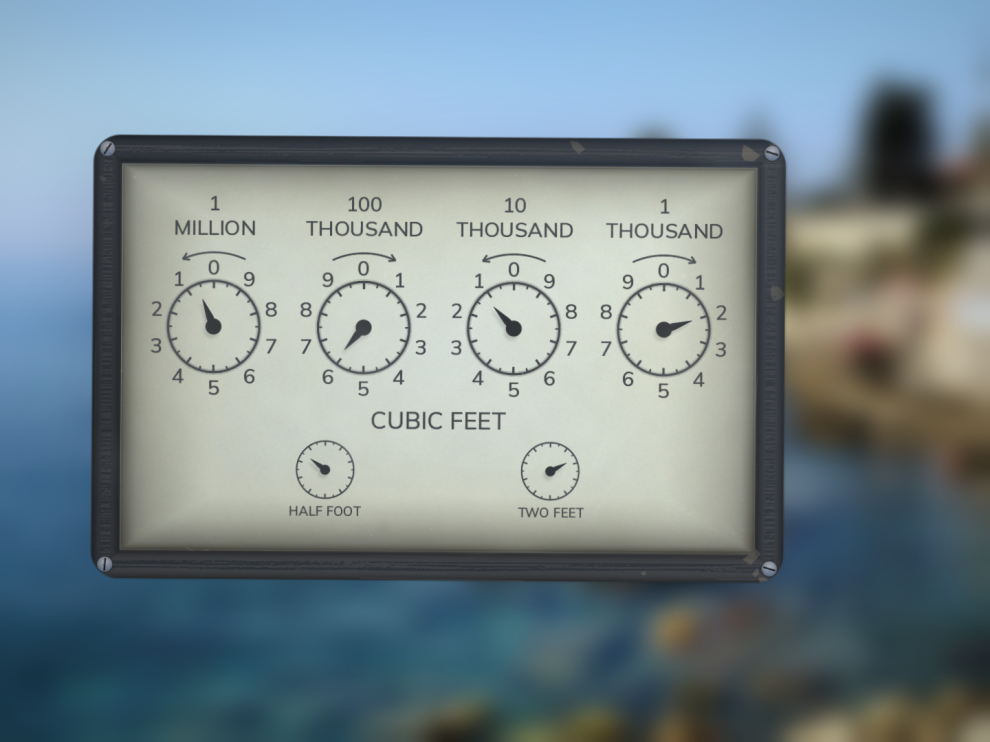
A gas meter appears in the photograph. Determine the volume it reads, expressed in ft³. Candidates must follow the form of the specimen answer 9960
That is 61200
